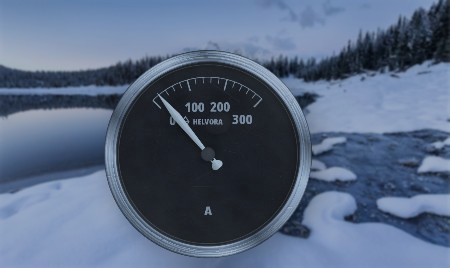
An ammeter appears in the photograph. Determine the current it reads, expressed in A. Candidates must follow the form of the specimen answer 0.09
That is 20
